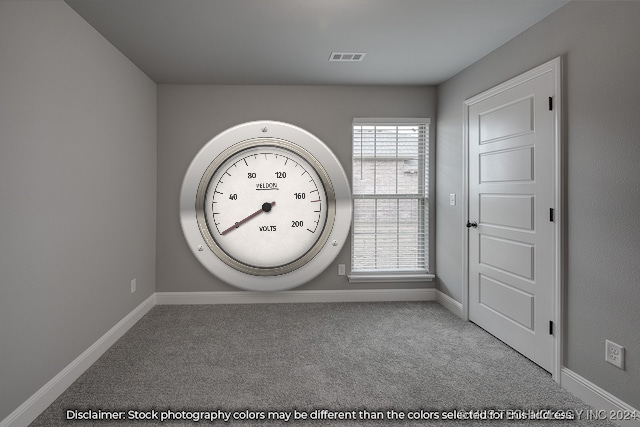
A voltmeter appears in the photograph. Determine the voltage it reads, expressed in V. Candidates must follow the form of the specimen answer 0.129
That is 0
